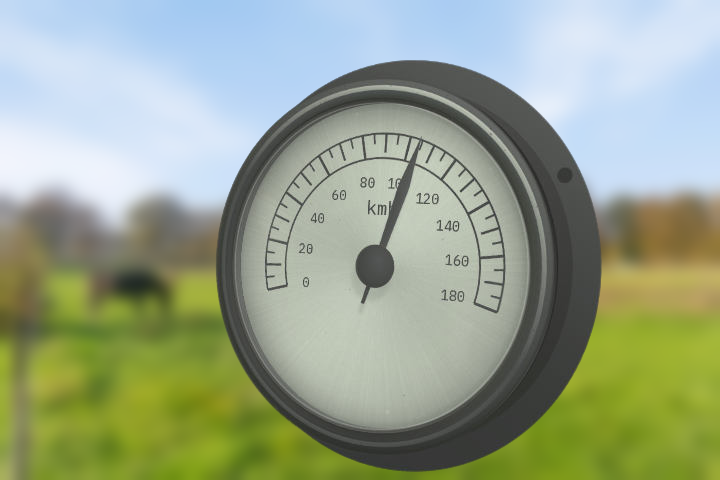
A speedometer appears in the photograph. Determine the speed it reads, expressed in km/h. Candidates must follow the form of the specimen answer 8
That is 105
